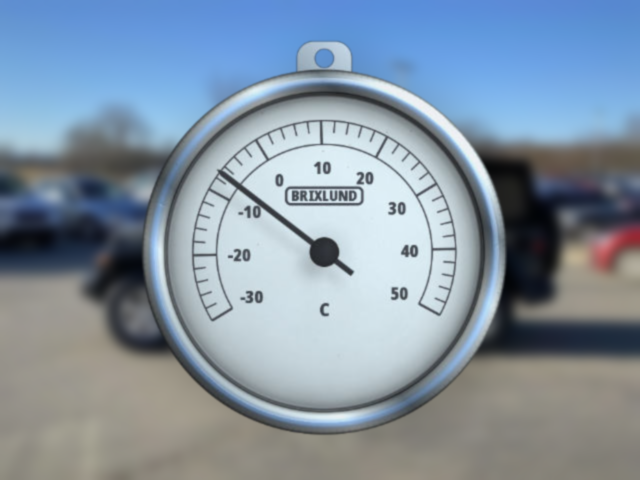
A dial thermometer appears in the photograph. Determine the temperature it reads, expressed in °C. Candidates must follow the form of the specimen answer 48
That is -7
